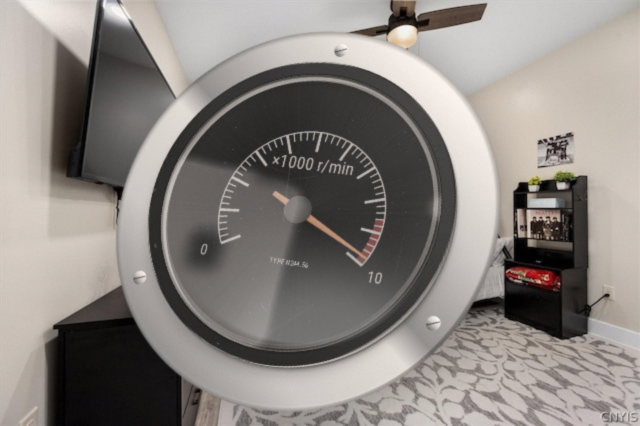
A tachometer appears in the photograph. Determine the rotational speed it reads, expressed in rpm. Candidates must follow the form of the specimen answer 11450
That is 9800
